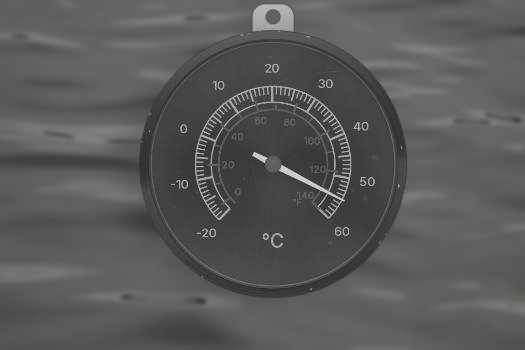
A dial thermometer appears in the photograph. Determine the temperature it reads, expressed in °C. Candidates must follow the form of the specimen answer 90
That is 55
